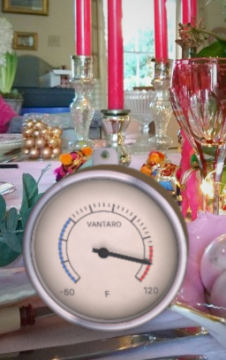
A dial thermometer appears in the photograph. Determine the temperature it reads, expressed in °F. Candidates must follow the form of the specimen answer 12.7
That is 100
